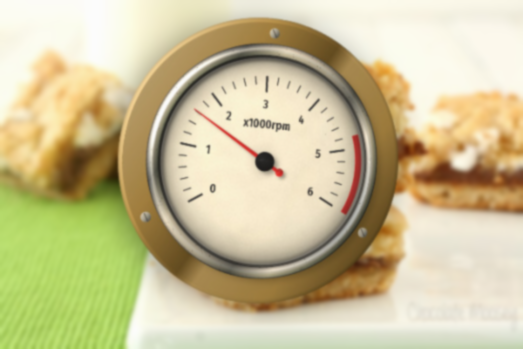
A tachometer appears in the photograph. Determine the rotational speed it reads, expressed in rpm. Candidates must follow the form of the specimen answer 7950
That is 1600
